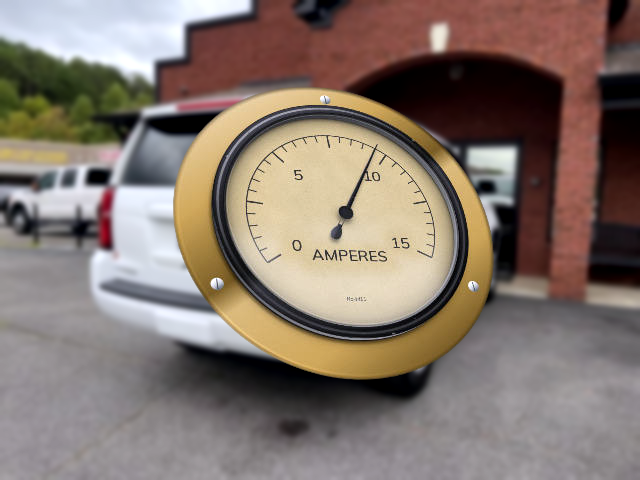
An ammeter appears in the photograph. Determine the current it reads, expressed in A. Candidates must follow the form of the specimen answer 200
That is 9.5
